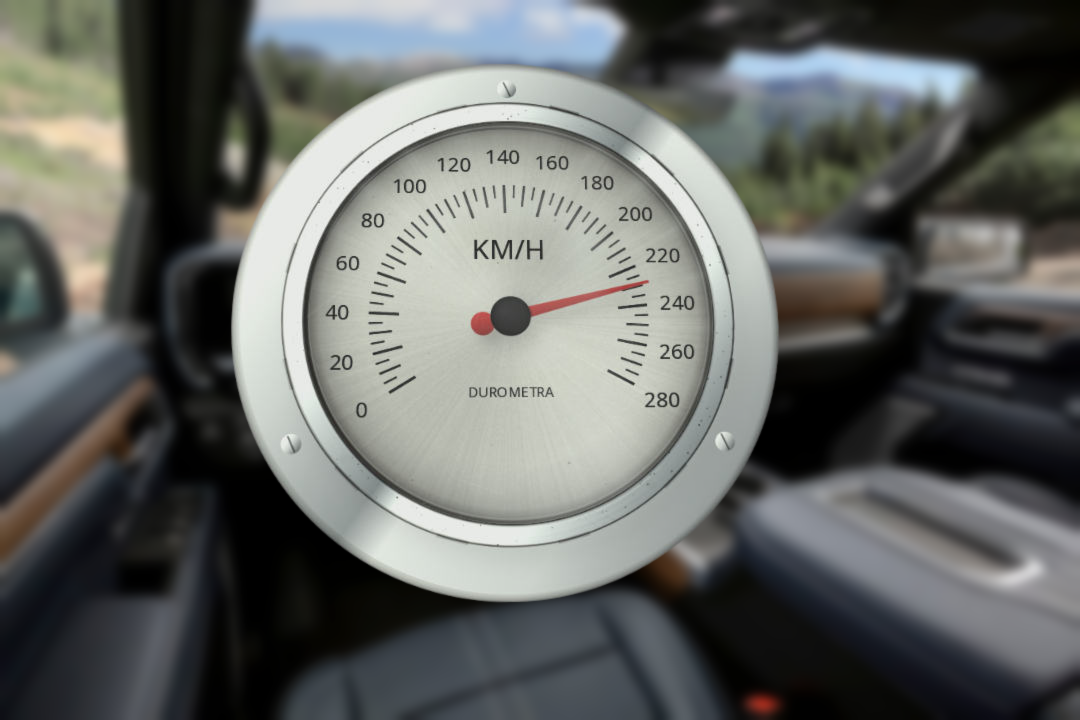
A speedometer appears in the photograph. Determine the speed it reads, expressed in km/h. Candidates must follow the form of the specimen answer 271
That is 230
